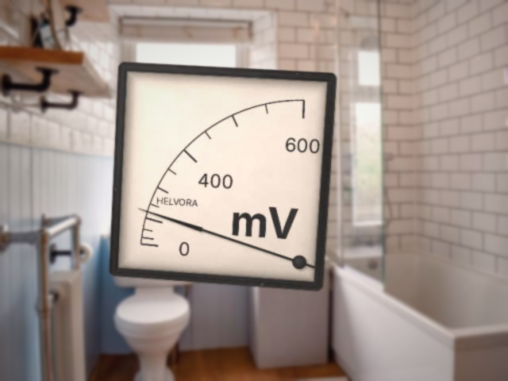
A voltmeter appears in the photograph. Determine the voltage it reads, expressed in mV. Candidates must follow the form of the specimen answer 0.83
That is 225
